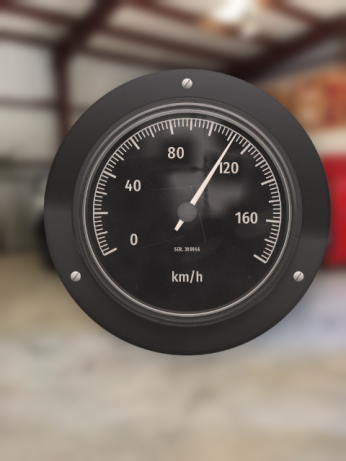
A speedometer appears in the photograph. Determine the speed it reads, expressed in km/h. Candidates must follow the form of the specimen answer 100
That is 112
